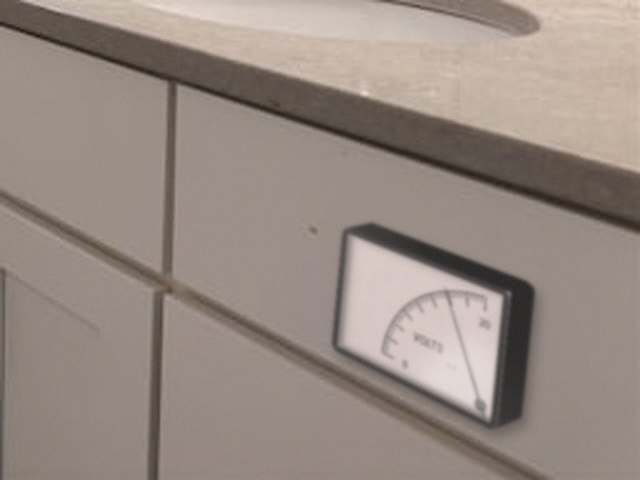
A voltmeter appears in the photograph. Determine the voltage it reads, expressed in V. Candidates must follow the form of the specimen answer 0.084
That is 15
